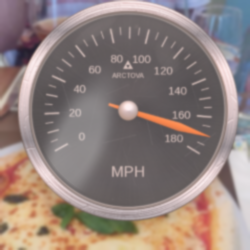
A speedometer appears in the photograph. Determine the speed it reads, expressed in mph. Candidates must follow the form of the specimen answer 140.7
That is 170
